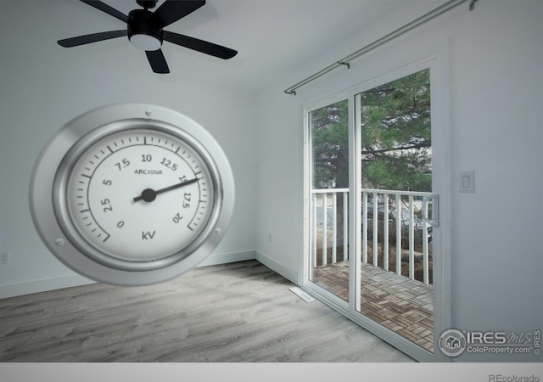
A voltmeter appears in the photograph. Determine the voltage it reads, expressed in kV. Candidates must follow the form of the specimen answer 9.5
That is 15.5
